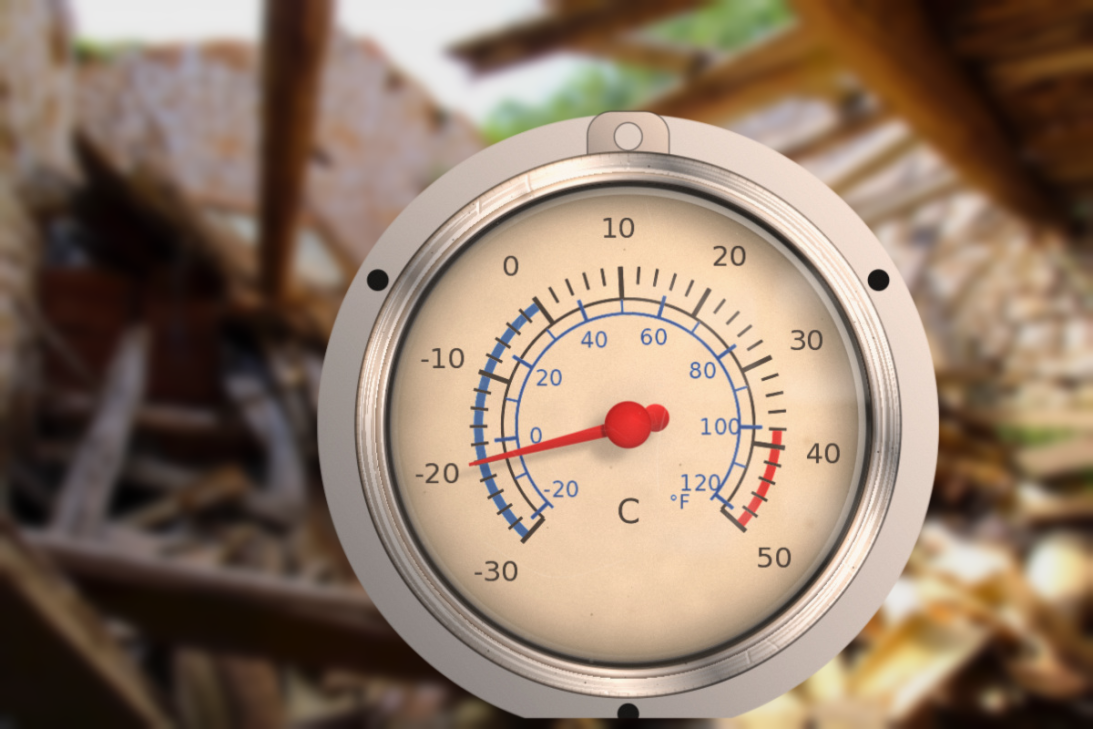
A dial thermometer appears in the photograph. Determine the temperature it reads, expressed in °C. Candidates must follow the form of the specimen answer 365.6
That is -20
